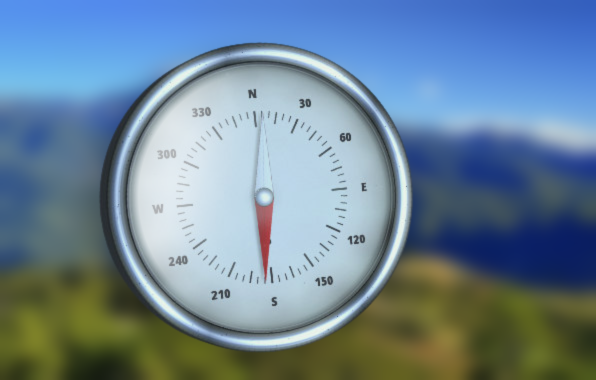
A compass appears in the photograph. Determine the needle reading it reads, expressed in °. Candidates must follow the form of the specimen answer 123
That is 185
